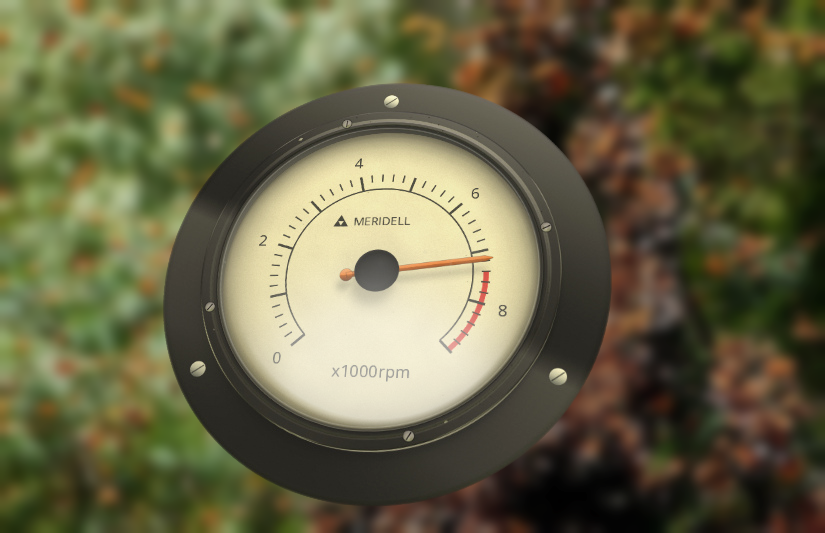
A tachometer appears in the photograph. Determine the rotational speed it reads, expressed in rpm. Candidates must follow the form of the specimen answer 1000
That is 7200
